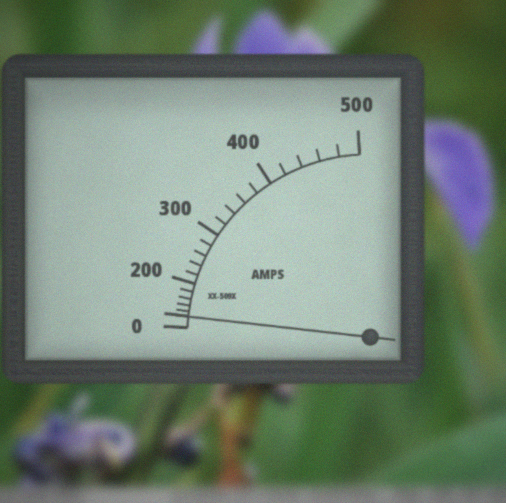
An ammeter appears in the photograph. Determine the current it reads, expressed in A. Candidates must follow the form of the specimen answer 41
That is 100
